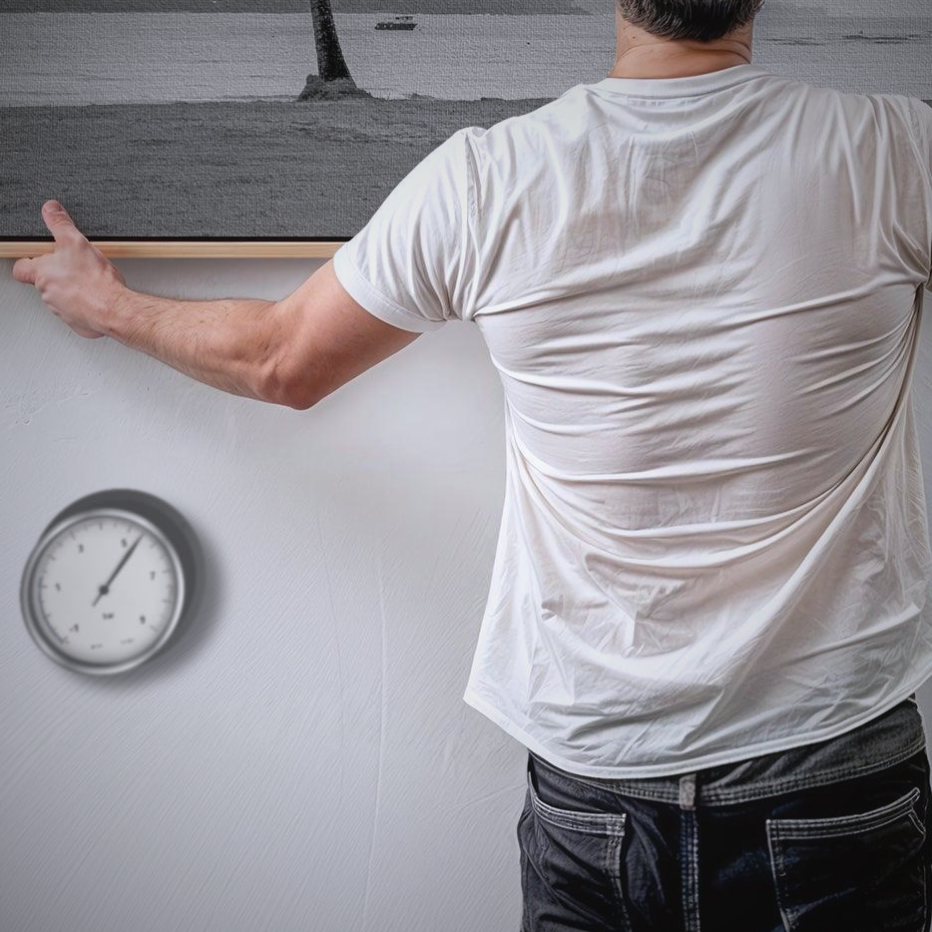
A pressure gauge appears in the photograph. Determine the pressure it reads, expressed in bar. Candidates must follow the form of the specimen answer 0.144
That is 5.5
